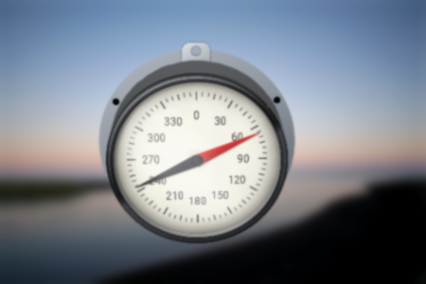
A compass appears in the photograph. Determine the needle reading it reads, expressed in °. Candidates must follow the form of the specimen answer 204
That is 65
